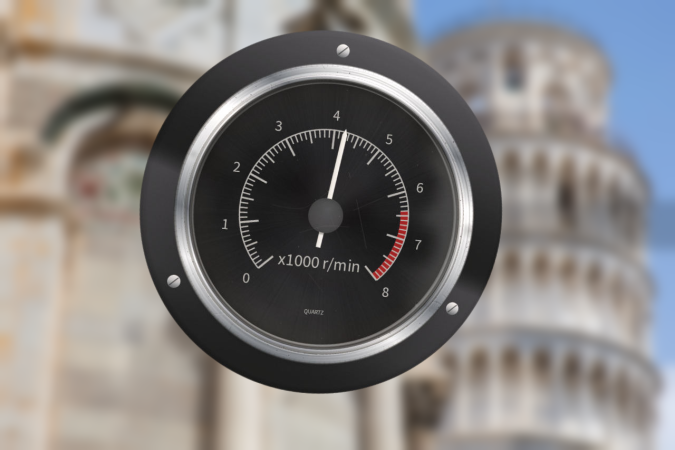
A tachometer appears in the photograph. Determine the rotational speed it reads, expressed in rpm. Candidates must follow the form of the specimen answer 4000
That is 4200
